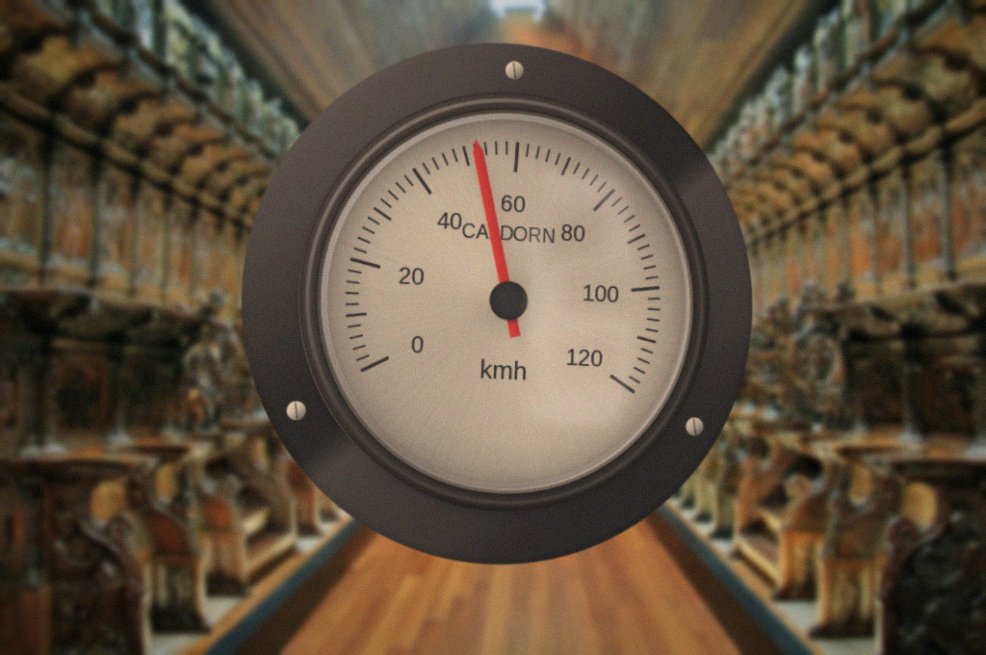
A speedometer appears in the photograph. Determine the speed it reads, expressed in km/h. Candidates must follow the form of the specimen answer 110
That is 52
